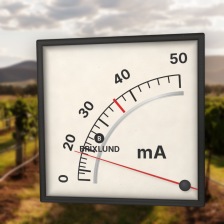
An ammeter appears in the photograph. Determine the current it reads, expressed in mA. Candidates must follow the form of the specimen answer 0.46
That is 18
